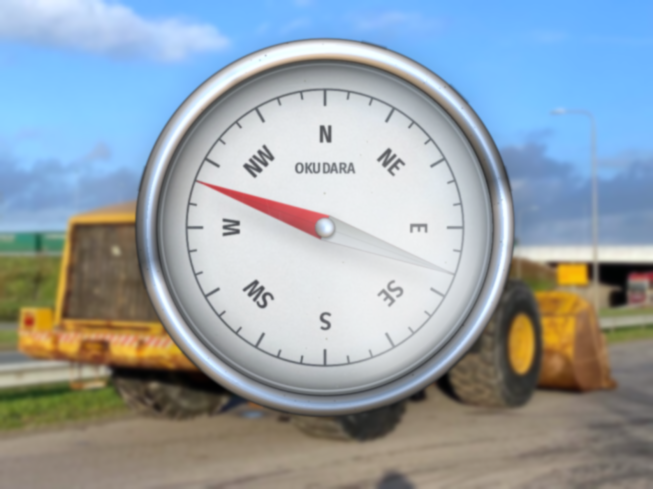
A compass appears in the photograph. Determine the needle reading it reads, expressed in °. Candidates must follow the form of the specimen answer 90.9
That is 290
